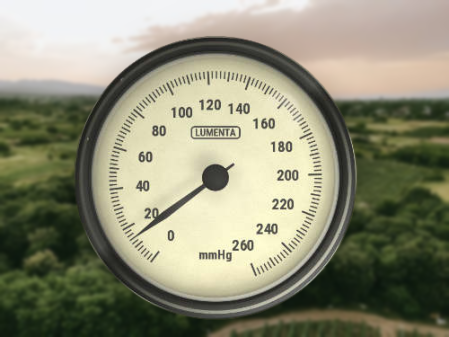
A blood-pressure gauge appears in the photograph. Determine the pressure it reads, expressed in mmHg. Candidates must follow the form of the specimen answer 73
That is 14
